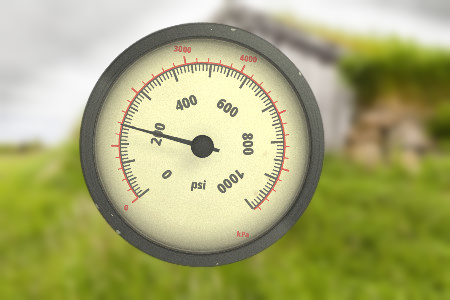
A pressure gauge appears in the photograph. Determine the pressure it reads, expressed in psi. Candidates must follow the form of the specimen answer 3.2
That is 200
